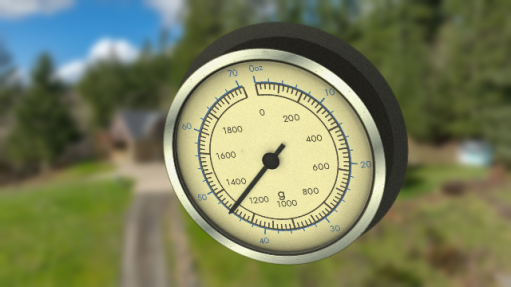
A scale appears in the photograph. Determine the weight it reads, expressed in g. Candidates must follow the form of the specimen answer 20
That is 1300
